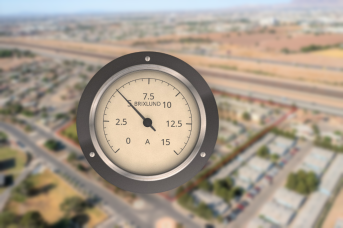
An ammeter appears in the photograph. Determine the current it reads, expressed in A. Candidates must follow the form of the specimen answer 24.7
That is 5
